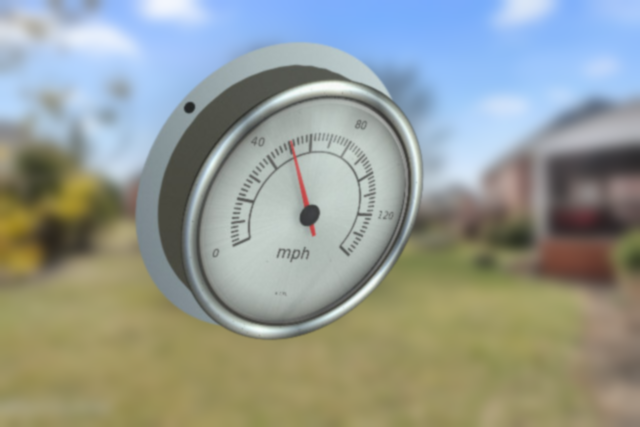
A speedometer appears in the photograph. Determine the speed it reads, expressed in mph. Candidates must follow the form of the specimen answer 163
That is 50
